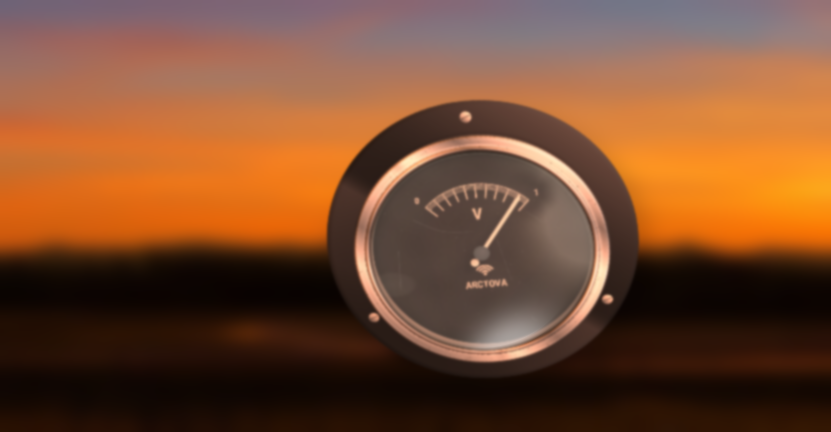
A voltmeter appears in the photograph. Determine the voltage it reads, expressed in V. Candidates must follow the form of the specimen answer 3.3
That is 0.9
